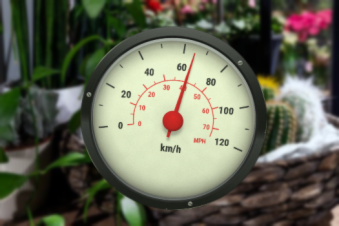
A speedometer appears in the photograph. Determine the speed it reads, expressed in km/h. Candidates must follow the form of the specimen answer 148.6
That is 65
